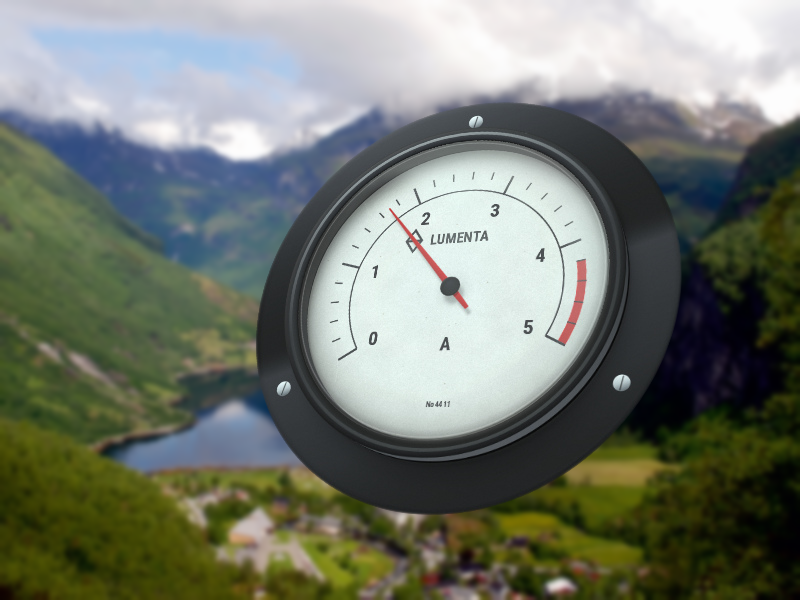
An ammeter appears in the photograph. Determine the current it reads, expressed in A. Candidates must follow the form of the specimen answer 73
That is 1.7
